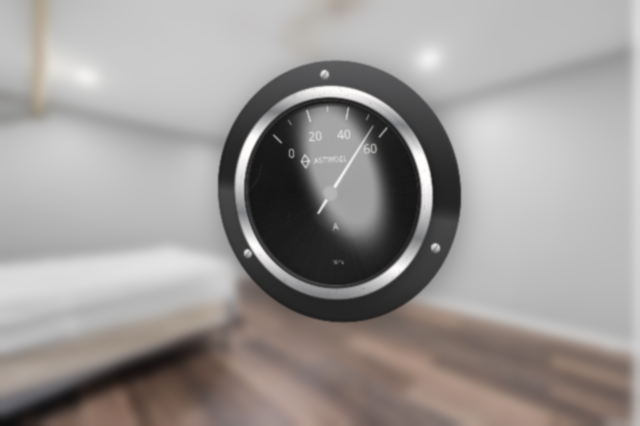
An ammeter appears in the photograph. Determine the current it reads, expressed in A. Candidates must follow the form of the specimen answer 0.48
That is 55
